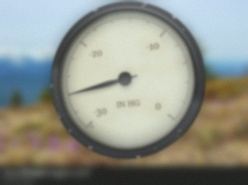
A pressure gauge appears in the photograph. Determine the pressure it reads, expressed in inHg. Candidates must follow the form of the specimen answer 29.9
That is -26
